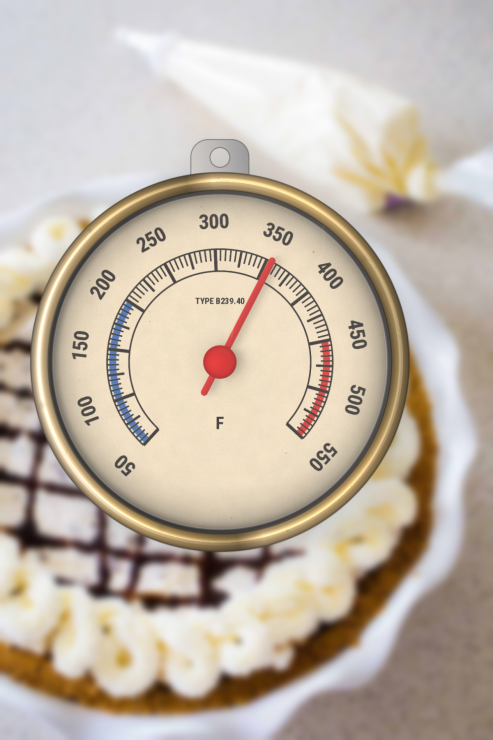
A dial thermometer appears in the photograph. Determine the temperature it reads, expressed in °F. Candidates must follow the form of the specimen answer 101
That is 355
